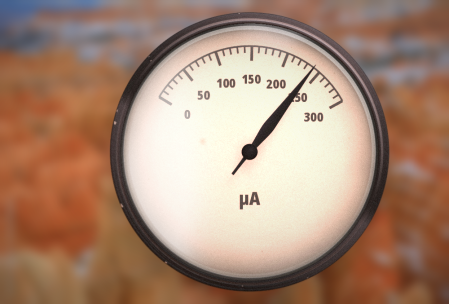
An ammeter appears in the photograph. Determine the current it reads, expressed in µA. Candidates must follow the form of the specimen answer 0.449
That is 240
